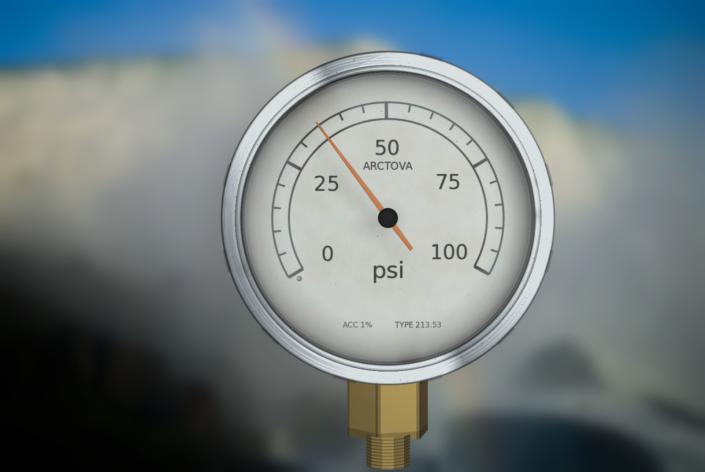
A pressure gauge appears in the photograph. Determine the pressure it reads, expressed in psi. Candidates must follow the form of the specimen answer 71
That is 35
